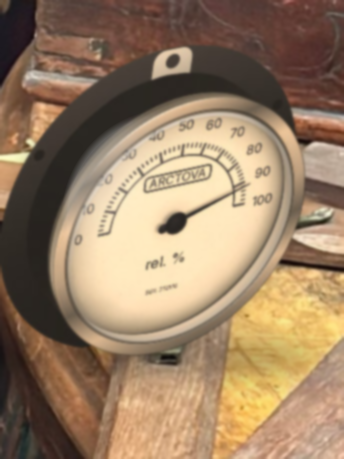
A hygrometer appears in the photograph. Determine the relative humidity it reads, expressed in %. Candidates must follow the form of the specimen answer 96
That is 90
